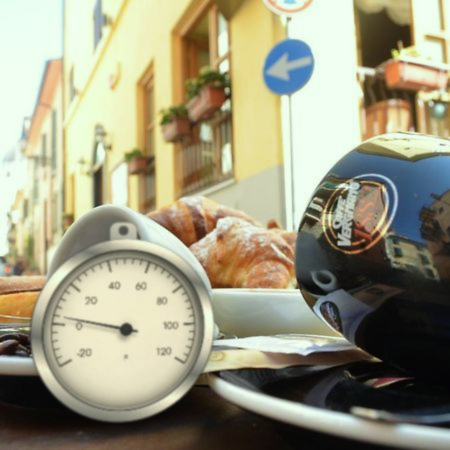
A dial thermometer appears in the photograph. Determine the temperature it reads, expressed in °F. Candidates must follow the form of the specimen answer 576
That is 4
